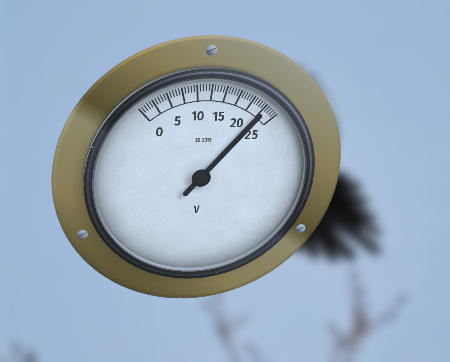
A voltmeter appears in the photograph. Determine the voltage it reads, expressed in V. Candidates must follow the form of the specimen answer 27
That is 22.5
